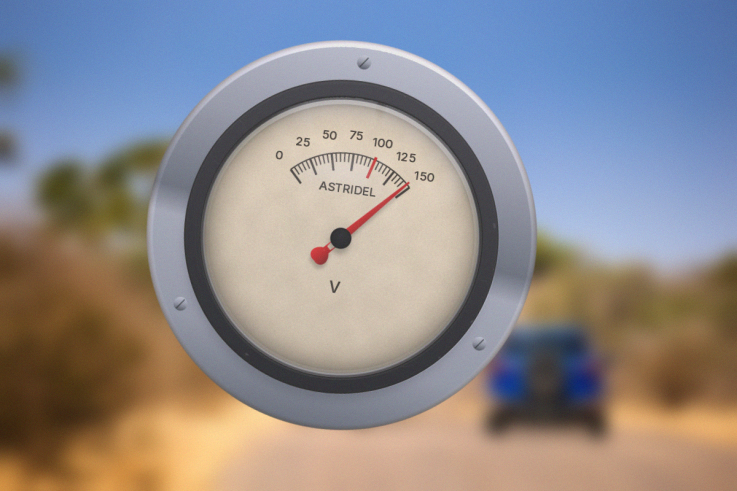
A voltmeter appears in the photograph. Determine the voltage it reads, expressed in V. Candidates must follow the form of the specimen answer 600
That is 145
